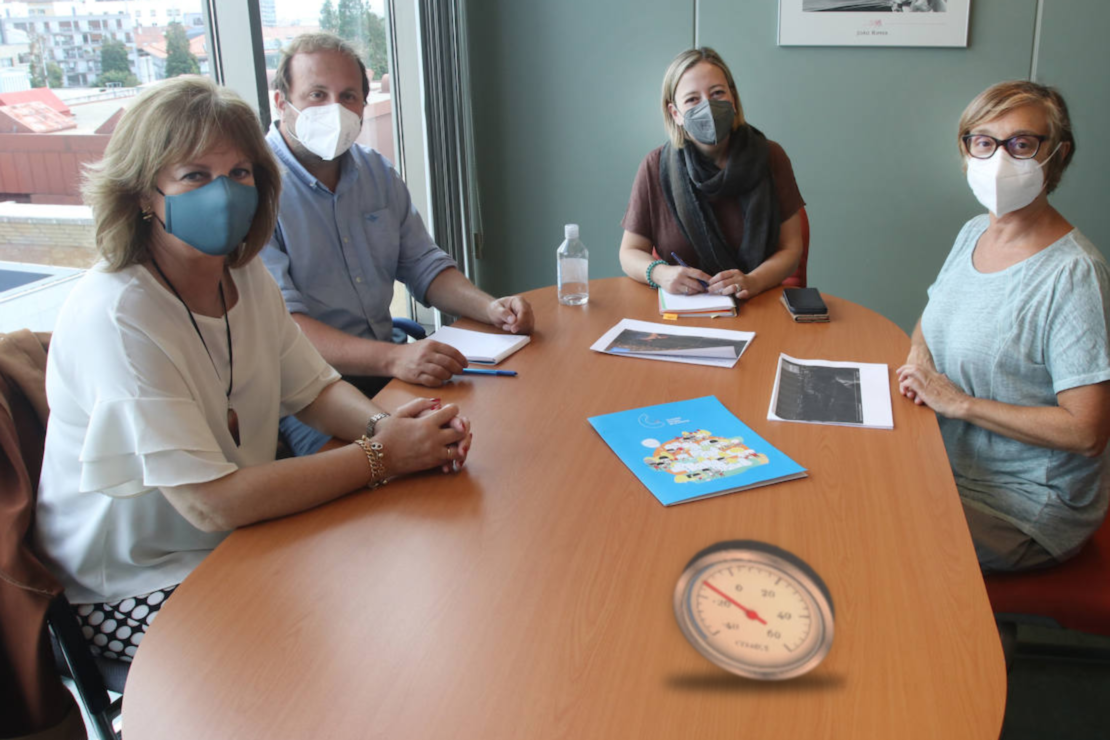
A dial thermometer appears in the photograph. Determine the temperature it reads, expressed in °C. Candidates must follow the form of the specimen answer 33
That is -12
